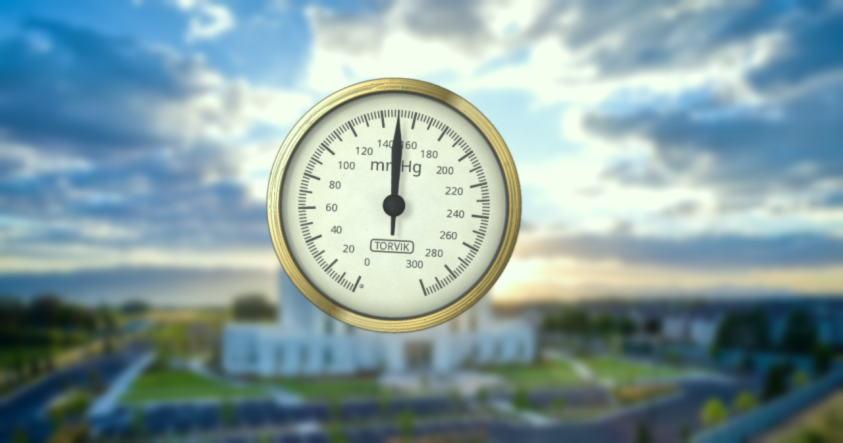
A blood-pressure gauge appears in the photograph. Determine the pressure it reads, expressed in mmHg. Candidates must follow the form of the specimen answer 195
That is 150
